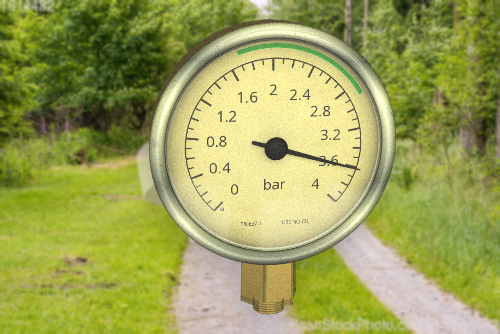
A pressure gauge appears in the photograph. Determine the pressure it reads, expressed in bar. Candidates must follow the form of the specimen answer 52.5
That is 3.6
